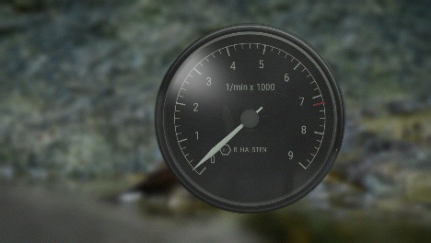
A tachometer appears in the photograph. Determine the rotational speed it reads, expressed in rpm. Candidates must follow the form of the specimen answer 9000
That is 200
